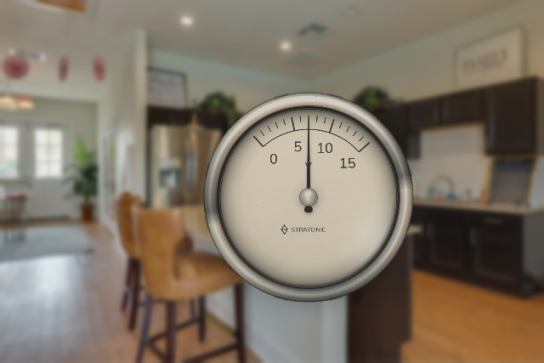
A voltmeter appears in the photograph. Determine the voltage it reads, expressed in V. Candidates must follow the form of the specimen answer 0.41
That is 7
